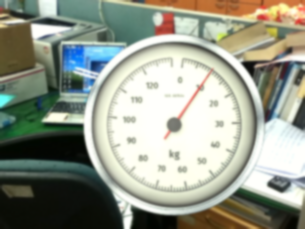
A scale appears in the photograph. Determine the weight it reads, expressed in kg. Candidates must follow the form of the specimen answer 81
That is 10
